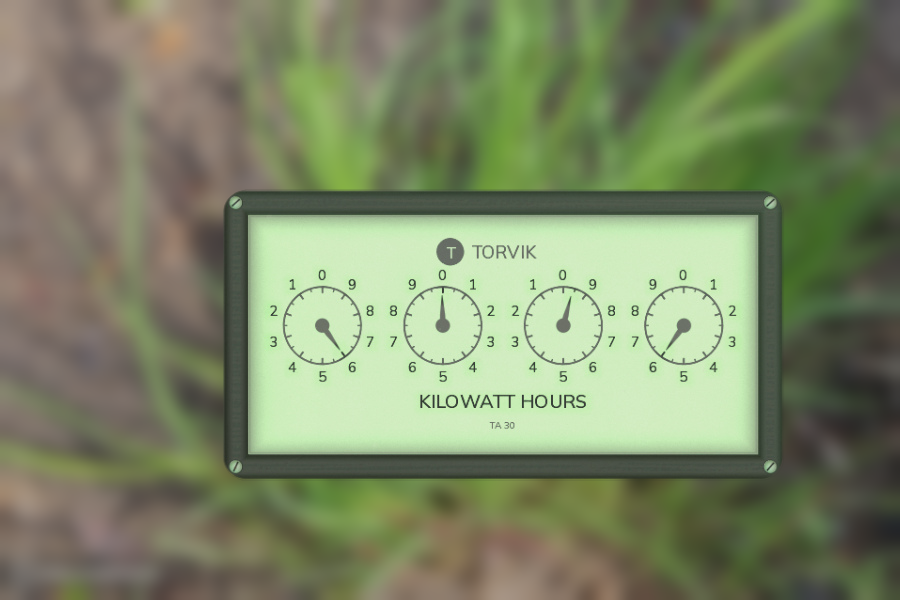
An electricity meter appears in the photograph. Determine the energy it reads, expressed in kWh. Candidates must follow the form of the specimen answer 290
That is 5996
